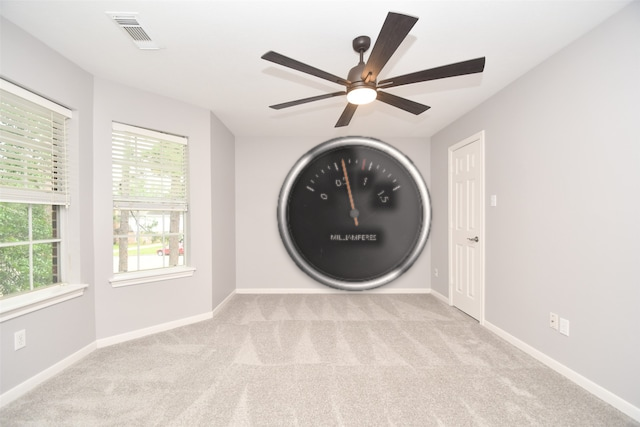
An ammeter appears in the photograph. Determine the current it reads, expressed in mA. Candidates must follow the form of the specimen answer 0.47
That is 0.6
